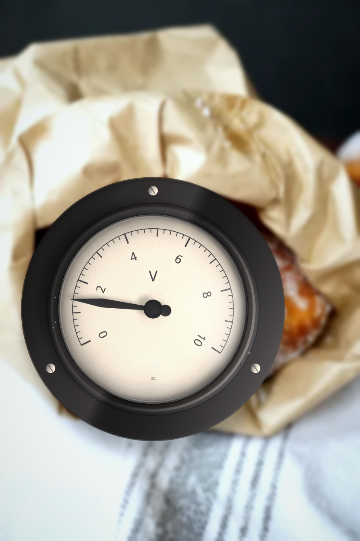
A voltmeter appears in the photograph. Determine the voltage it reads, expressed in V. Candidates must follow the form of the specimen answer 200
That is 1.4
